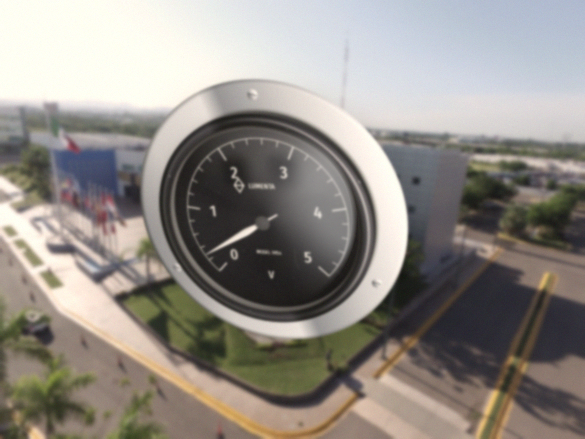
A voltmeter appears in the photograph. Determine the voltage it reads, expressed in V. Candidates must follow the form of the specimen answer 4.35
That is 0.3
